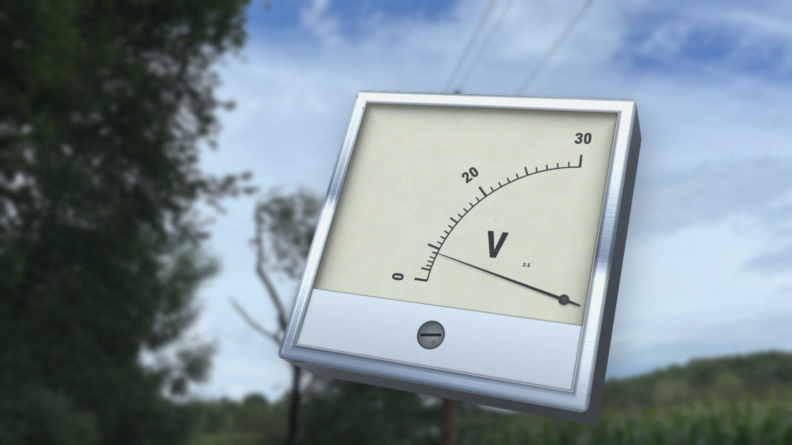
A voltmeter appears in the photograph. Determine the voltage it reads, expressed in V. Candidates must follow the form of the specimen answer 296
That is 9
